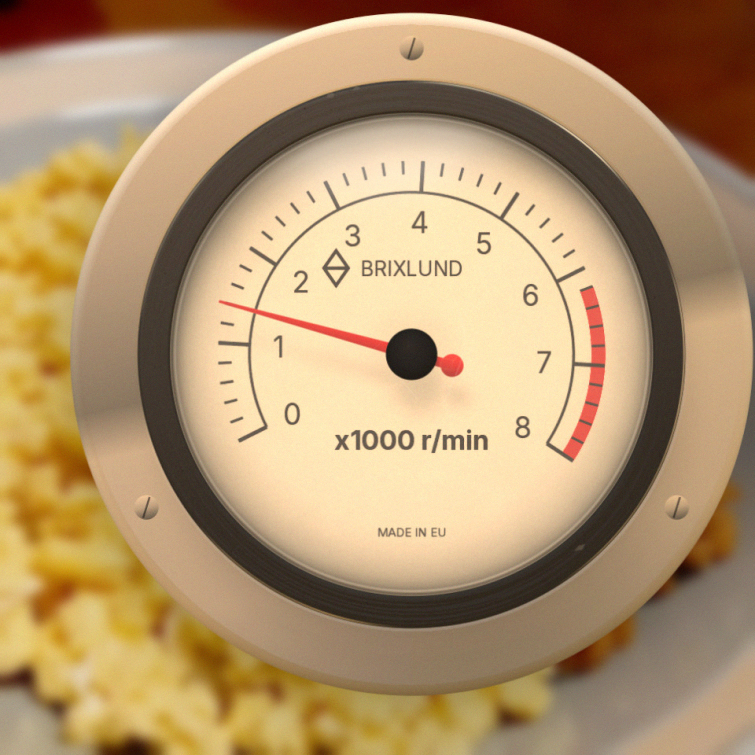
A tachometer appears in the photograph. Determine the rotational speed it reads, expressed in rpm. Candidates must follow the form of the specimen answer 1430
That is 1400
